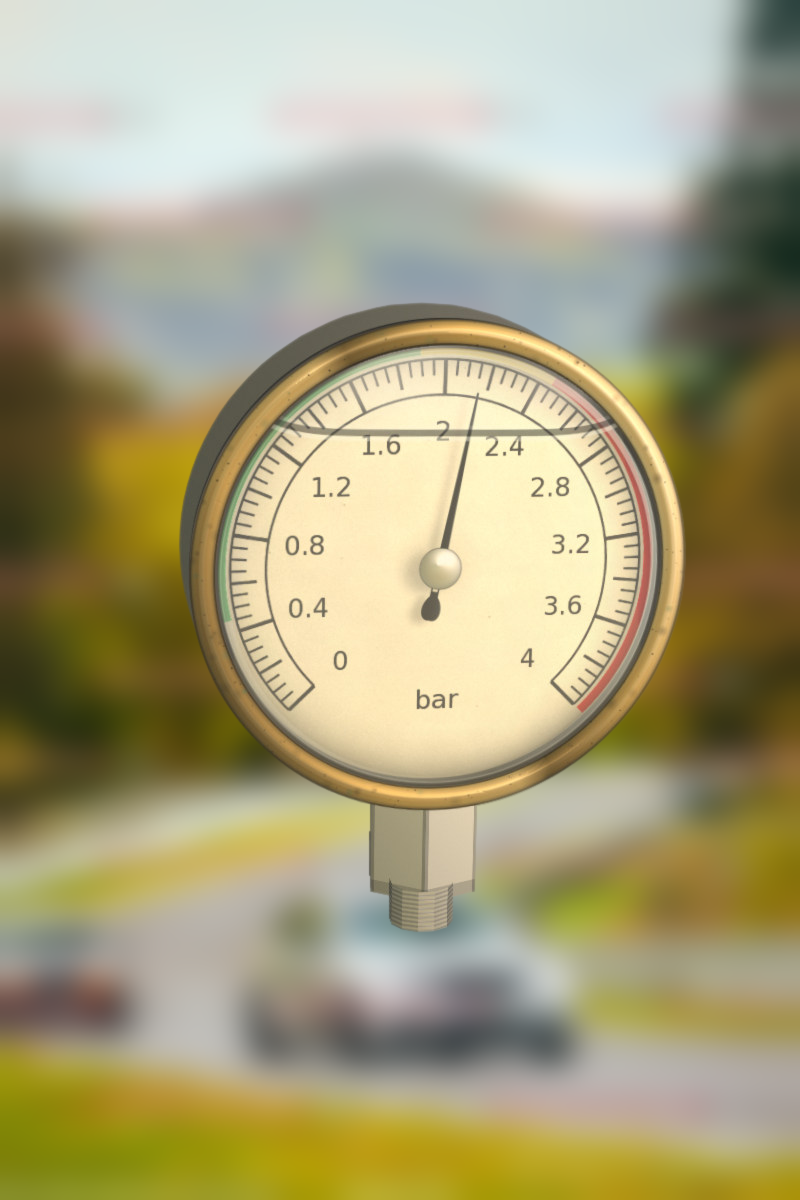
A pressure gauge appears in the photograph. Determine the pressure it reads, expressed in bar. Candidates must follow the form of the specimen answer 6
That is 2.15
